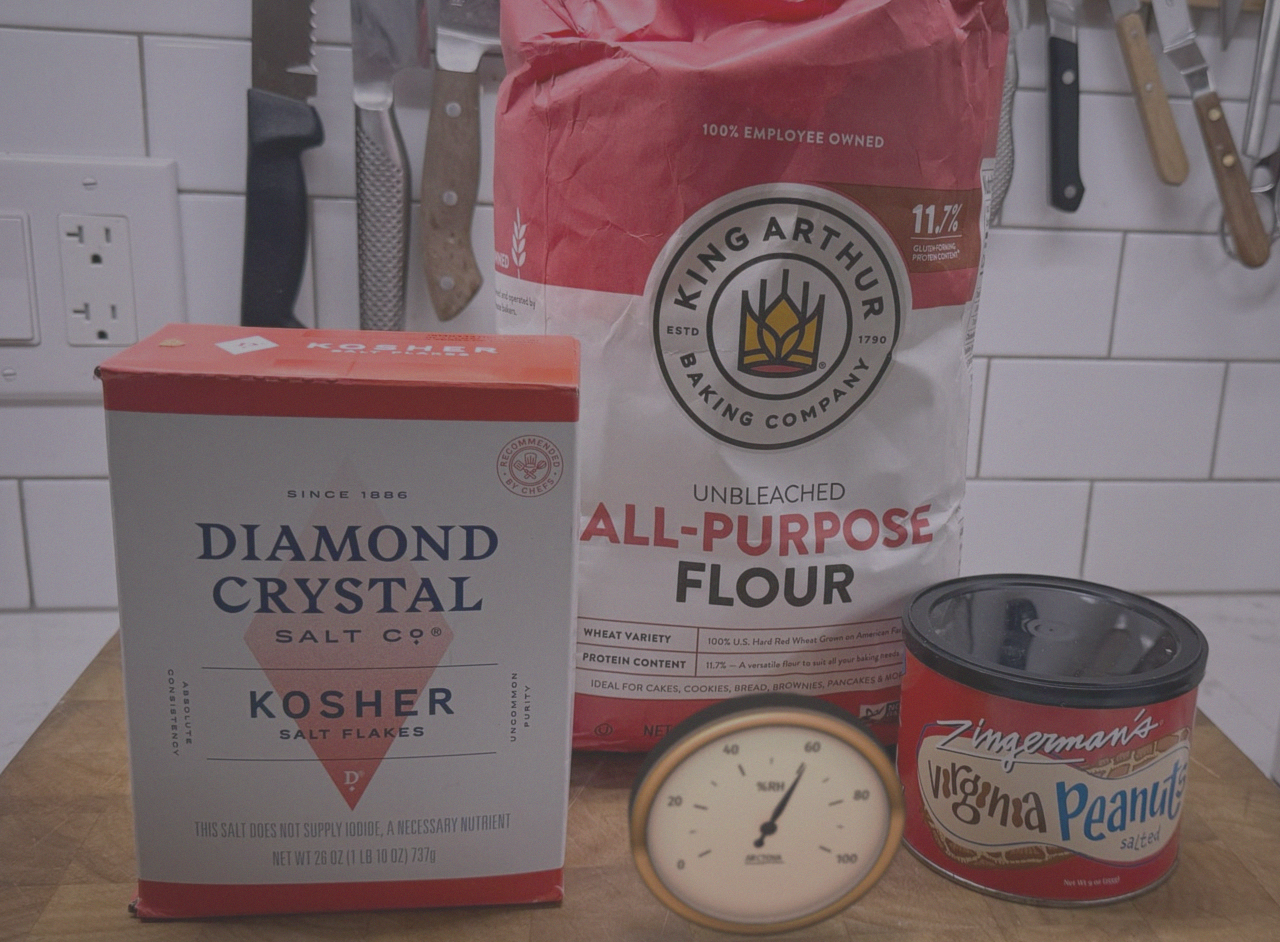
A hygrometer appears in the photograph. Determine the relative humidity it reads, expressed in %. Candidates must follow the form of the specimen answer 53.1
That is 60
